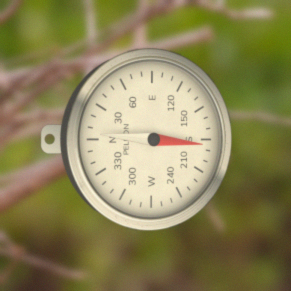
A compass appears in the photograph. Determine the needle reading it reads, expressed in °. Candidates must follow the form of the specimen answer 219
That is 185
